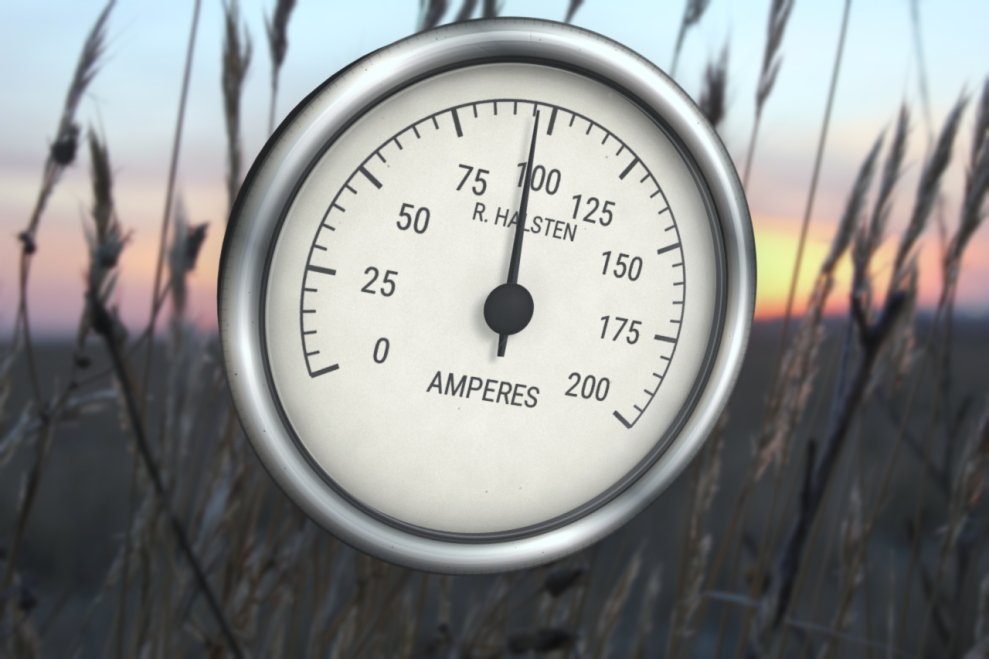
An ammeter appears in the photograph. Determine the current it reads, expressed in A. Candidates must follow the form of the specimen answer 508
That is 95
